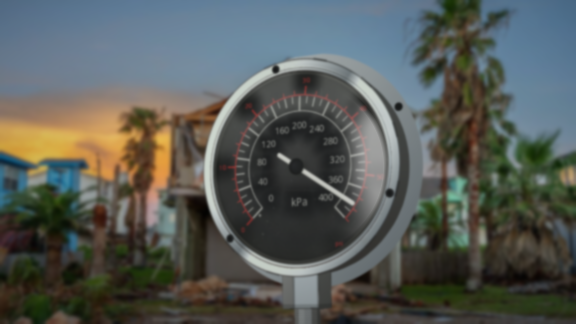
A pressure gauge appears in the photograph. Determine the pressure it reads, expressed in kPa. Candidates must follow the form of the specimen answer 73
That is 380
